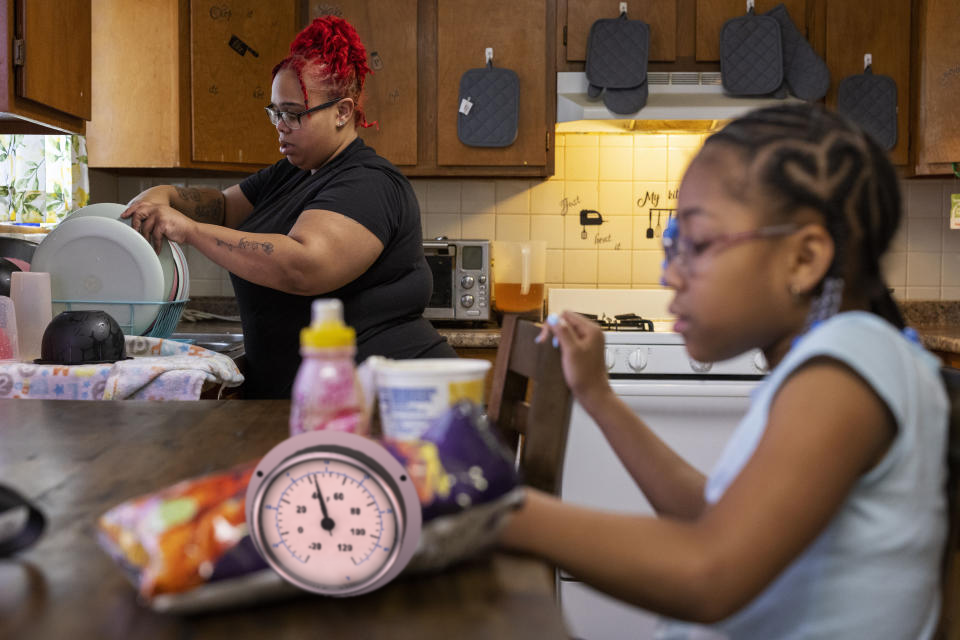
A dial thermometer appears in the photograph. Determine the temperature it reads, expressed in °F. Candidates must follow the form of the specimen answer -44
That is 44
